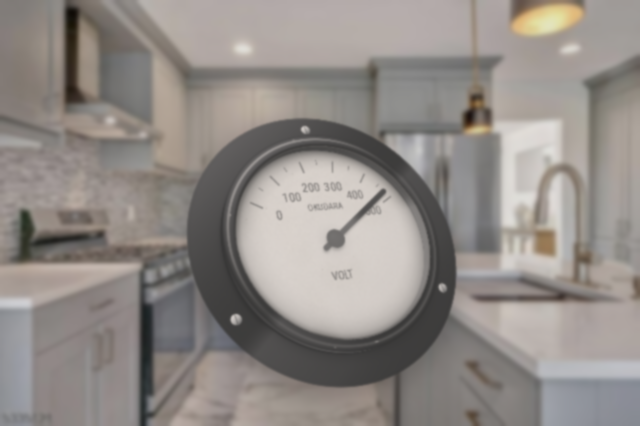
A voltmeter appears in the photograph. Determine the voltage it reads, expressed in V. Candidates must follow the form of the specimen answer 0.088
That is 475
